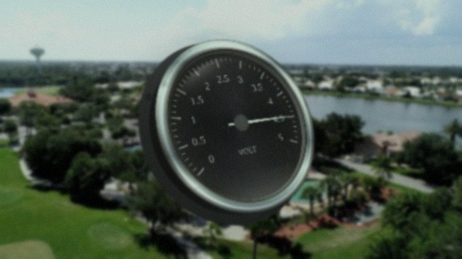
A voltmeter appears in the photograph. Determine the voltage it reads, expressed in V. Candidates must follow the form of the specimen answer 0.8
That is 4.5
